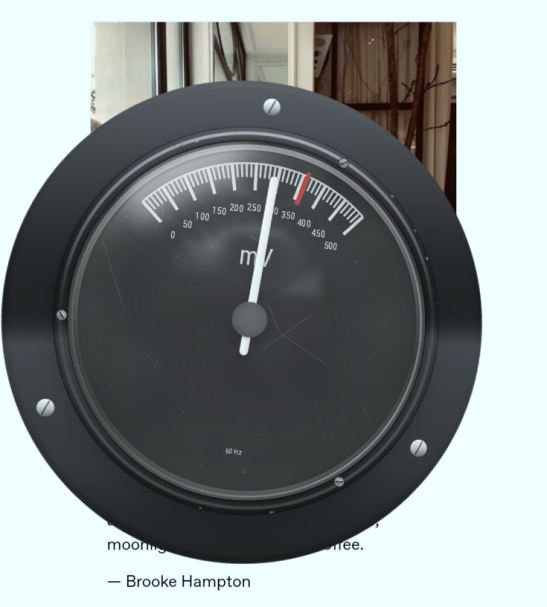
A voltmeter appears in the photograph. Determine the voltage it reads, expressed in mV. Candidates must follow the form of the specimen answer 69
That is 290
